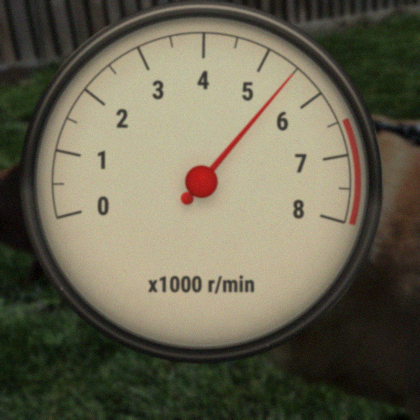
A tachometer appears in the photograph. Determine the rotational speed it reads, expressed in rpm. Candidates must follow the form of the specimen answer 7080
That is 5500
